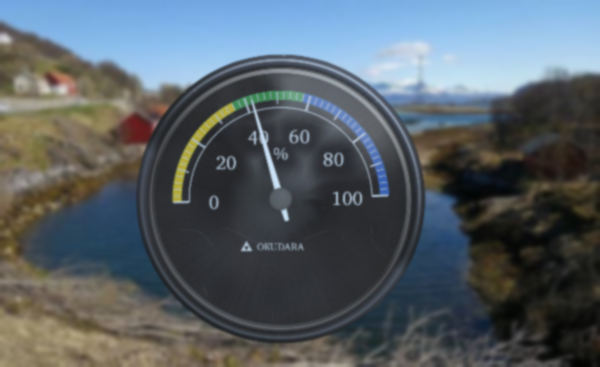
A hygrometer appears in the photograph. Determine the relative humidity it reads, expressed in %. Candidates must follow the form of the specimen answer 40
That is 42
